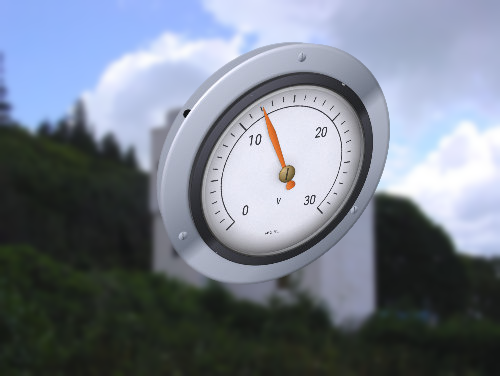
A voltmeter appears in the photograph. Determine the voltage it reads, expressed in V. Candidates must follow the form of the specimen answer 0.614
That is 12
